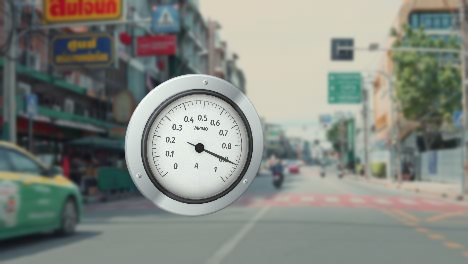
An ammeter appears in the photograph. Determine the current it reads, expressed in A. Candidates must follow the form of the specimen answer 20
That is 0.9
